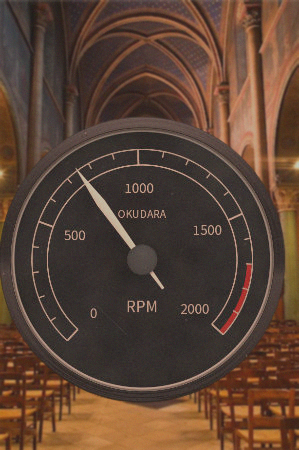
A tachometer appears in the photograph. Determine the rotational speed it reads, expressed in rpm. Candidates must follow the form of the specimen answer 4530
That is 750
